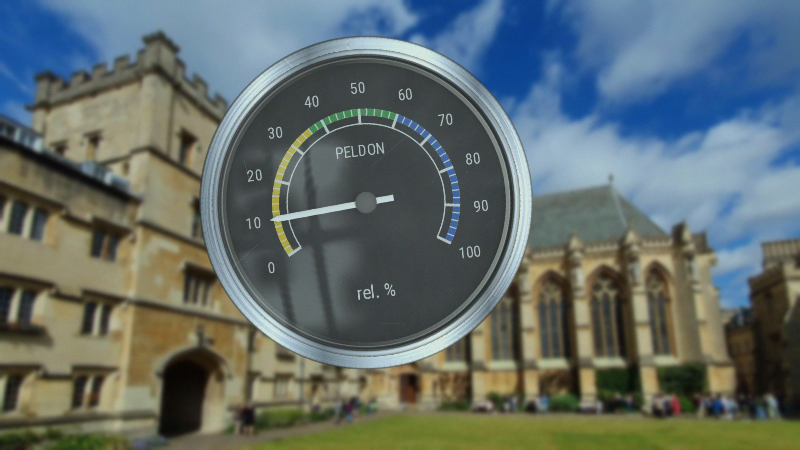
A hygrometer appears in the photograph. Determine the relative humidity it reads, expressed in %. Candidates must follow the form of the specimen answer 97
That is 10
